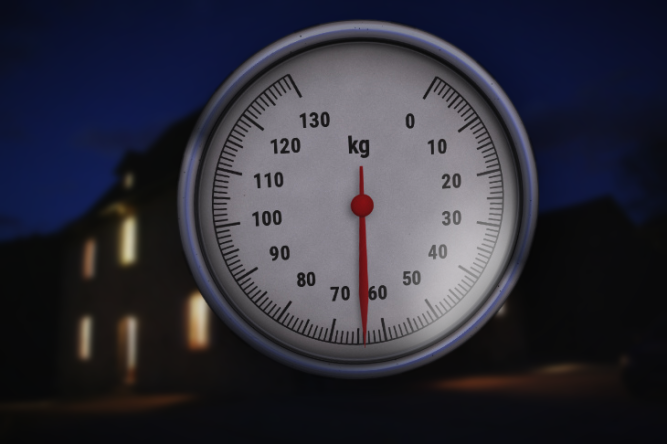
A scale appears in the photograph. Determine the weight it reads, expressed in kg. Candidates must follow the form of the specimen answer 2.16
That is 64
